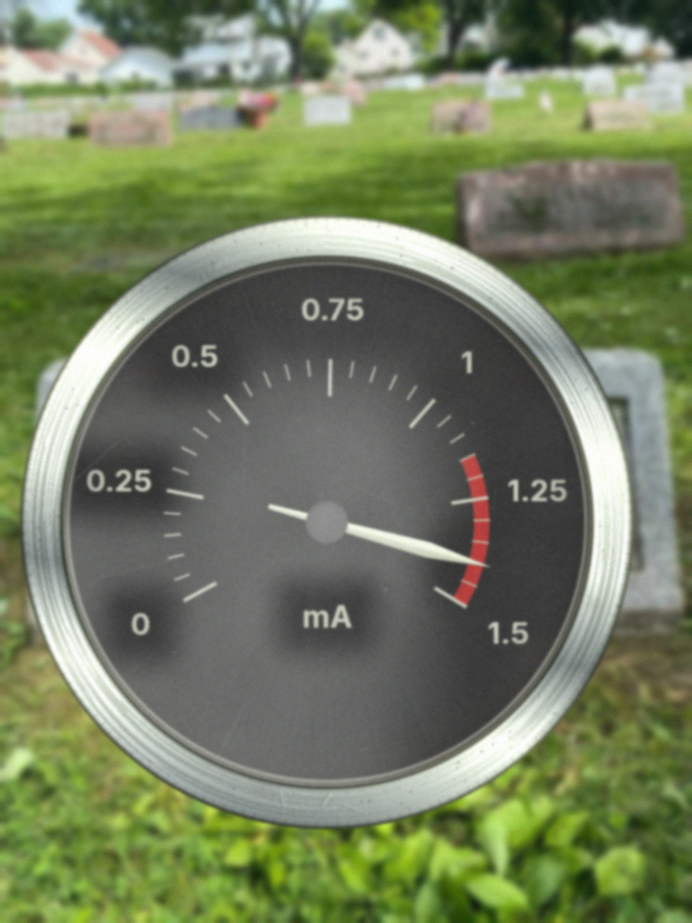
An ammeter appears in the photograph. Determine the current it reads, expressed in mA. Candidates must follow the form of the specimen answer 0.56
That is 1.4
